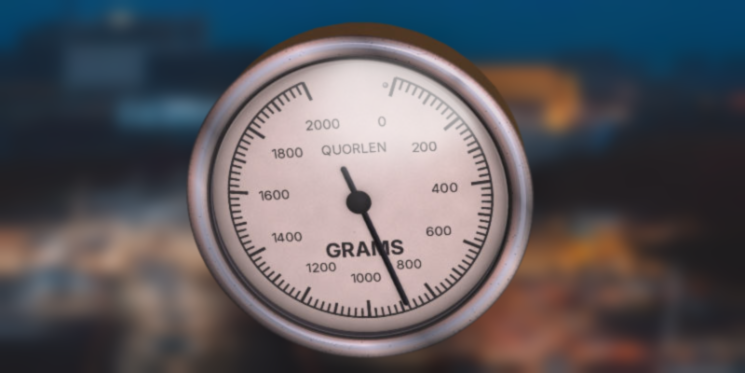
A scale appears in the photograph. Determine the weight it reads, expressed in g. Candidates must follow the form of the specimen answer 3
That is 880
